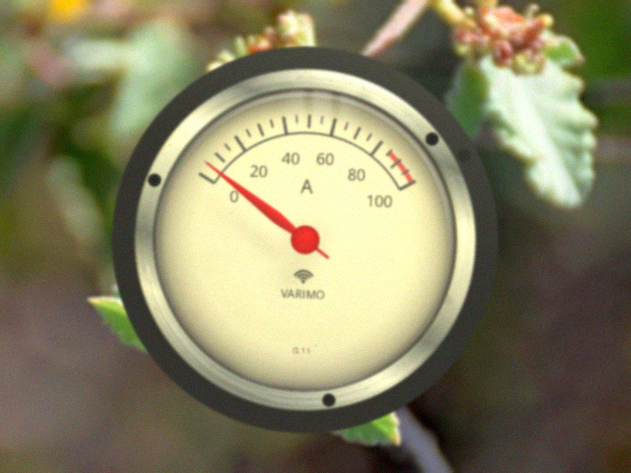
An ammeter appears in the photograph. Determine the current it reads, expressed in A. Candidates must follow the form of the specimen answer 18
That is 5
